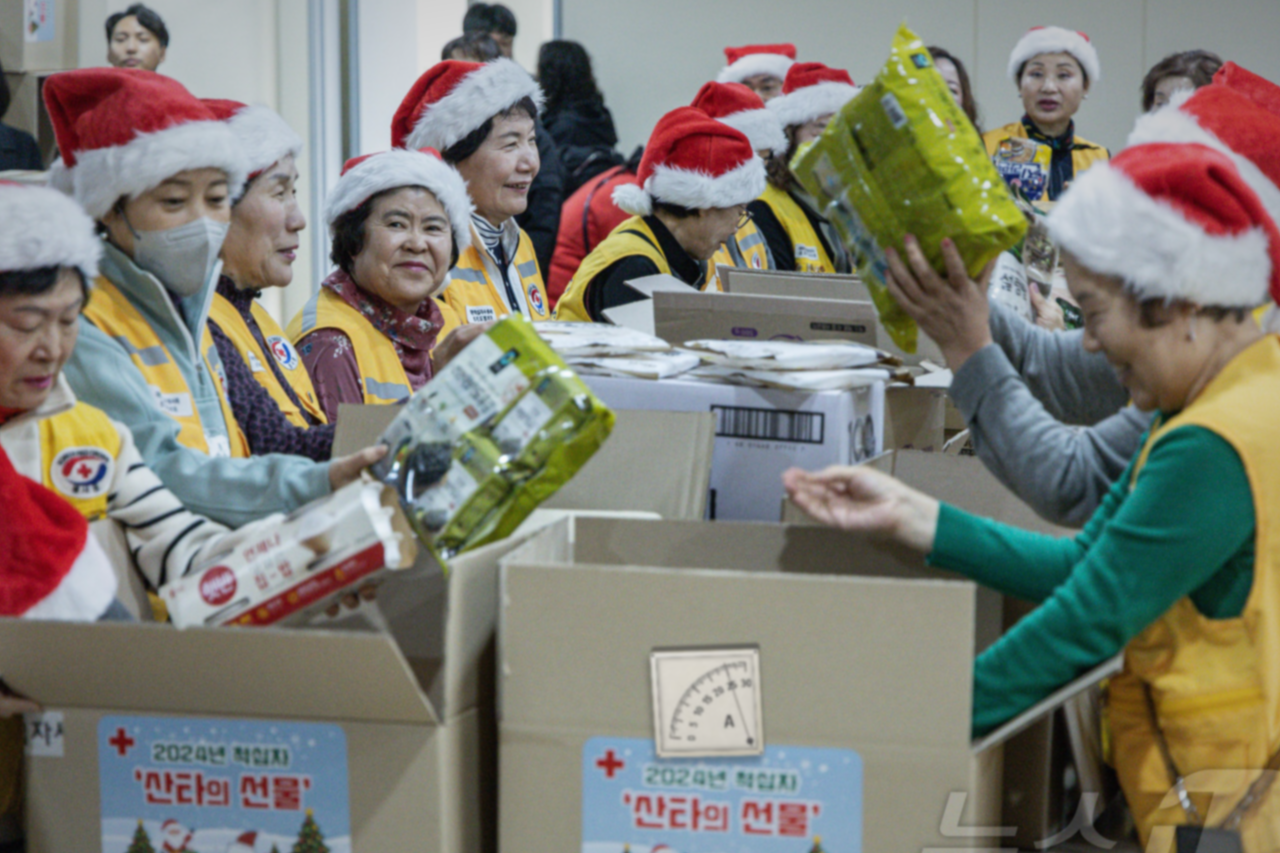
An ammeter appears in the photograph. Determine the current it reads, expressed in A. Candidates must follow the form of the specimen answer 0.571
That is 25
